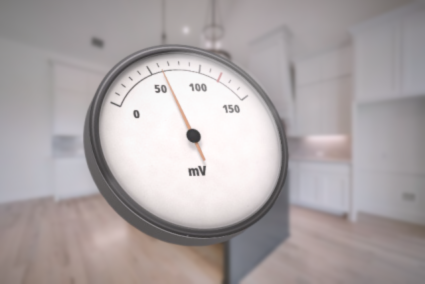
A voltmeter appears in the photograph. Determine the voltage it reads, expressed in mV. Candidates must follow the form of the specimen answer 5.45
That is 60
